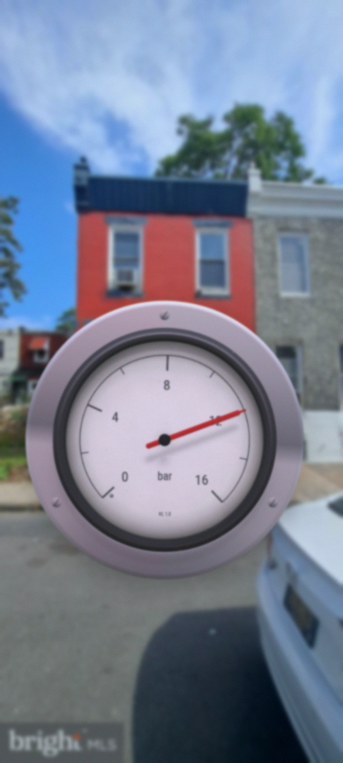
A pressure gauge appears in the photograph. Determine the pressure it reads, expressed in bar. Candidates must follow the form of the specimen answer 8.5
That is 12
